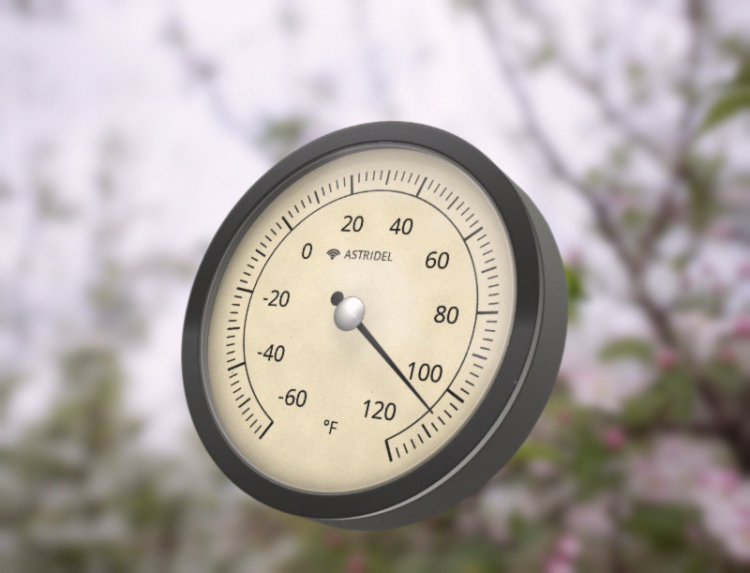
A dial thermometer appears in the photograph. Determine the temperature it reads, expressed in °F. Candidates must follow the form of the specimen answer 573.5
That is 106
